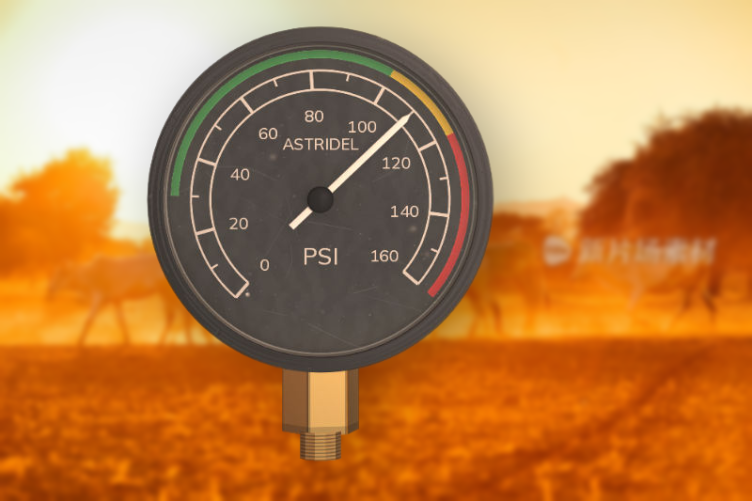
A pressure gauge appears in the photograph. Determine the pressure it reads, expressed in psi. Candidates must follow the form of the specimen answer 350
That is 110
